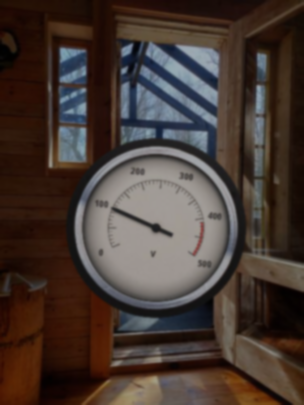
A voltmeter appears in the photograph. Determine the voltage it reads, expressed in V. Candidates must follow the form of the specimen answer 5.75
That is 100
